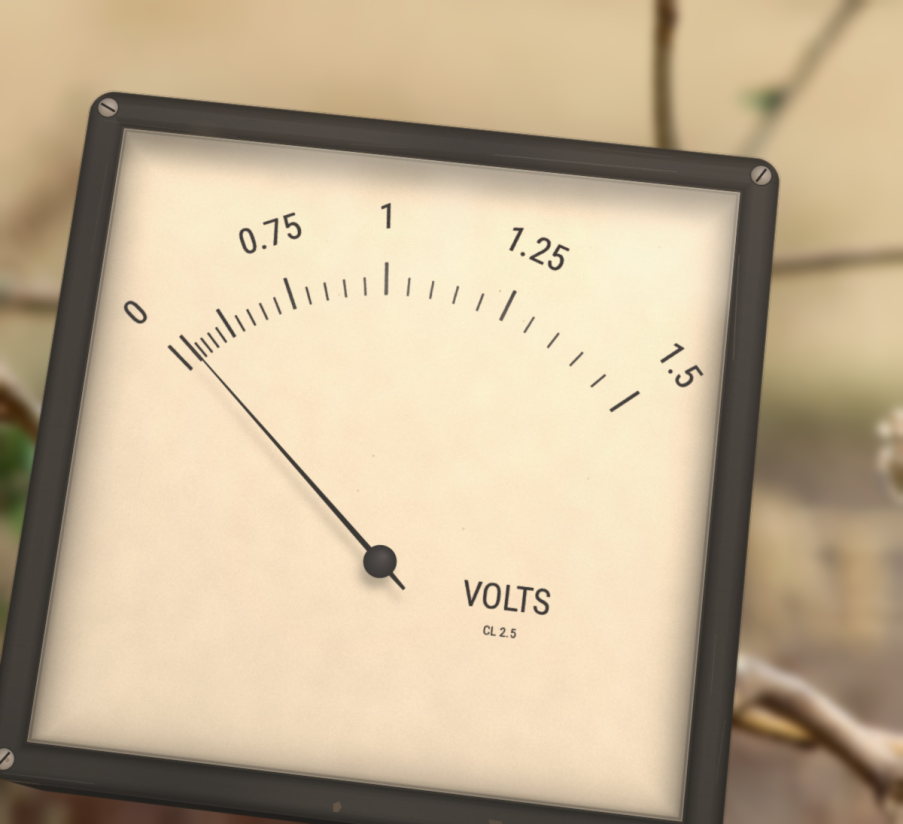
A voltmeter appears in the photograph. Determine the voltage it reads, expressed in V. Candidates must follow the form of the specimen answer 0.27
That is 0.25
